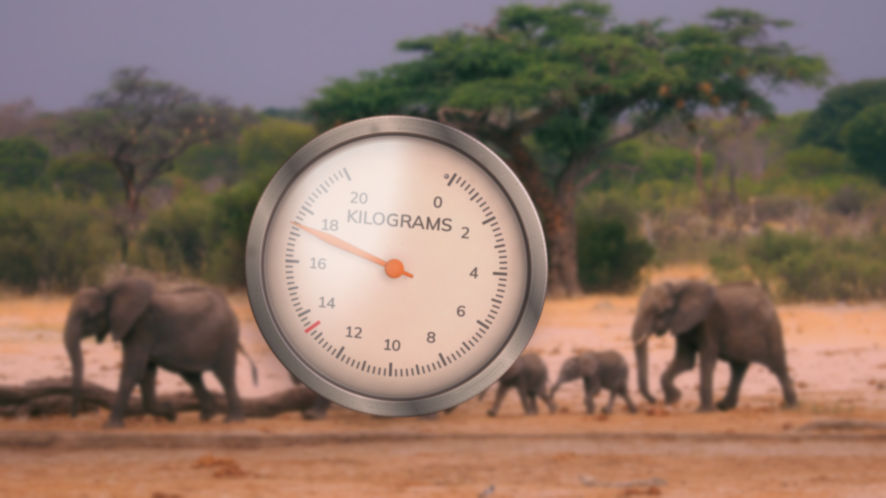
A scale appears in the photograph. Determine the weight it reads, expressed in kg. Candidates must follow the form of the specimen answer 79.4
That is 17.4
